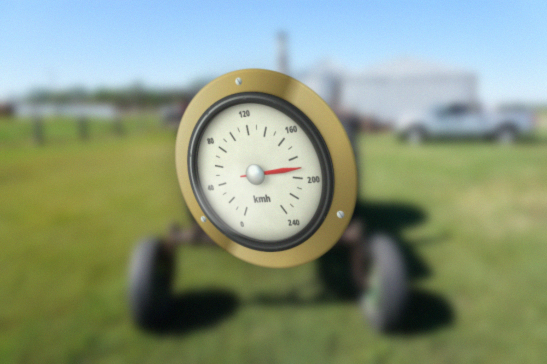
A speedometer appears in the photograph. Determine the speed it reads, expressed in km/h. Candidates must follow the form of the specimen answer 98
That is 190
